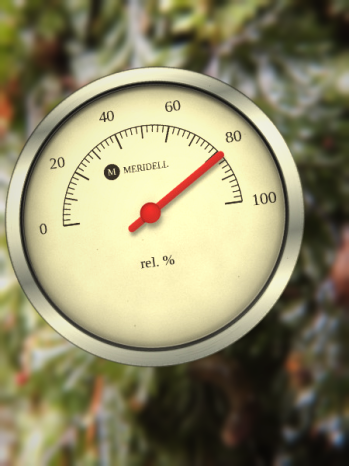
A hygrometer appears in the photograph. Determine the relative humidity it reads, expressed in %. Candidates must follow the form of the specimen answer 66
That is 82
